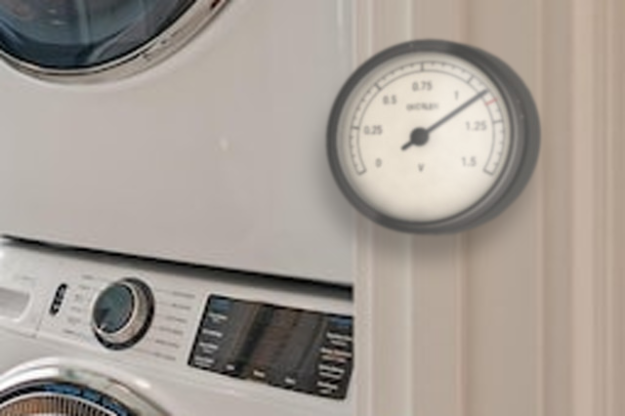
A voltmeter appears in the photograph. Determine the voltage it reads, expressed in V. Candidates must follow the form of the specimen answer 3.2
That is 1.1
